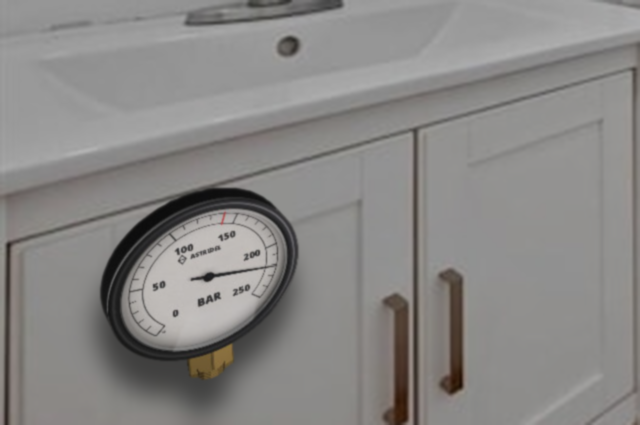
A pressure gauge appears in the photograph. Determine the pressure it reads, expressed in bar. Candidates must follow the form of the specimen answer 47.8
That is 220
